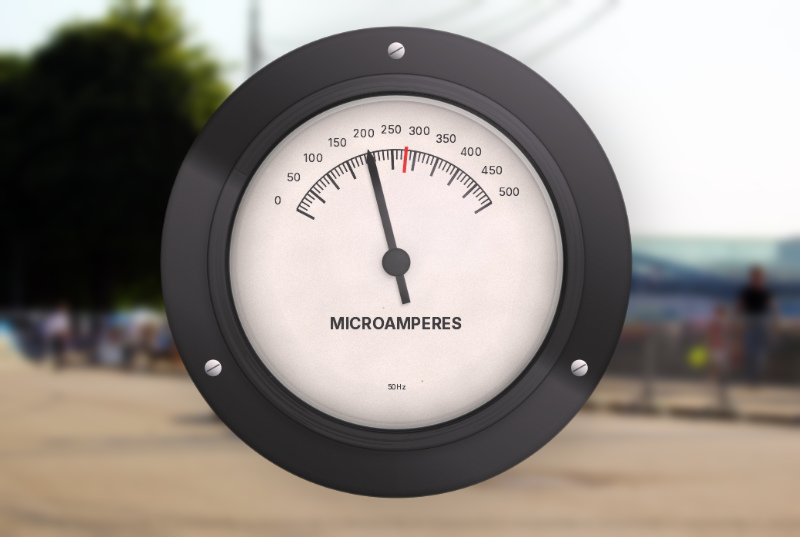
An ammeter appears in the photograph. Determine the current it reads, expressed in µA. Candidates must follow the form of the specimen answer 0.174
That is 200
